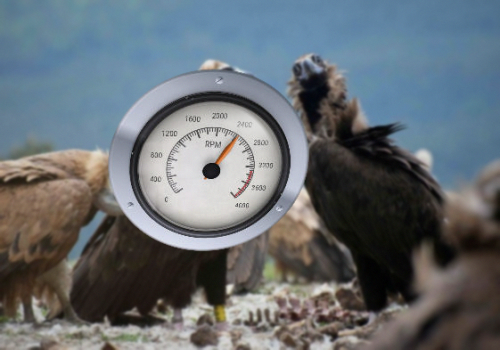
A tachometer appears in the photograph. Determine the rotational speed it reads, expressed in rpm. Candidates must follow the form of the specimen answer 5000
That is 2400
